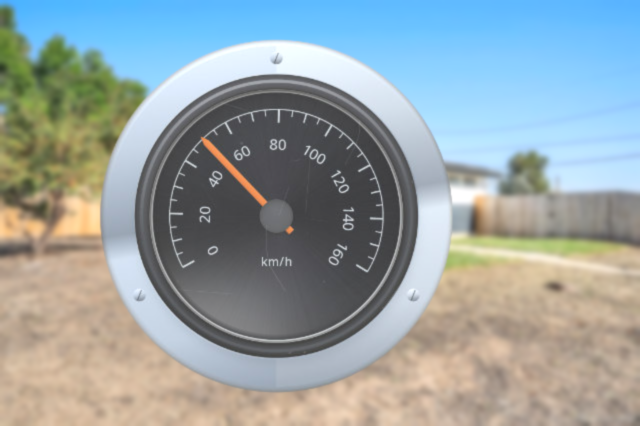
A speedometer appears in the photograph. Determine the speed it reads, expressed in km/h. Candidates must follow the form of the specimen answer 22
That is 50
